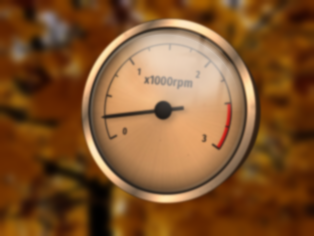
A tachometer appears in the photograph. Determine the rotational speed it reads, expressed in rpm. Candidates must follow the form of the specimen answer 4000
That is 250
